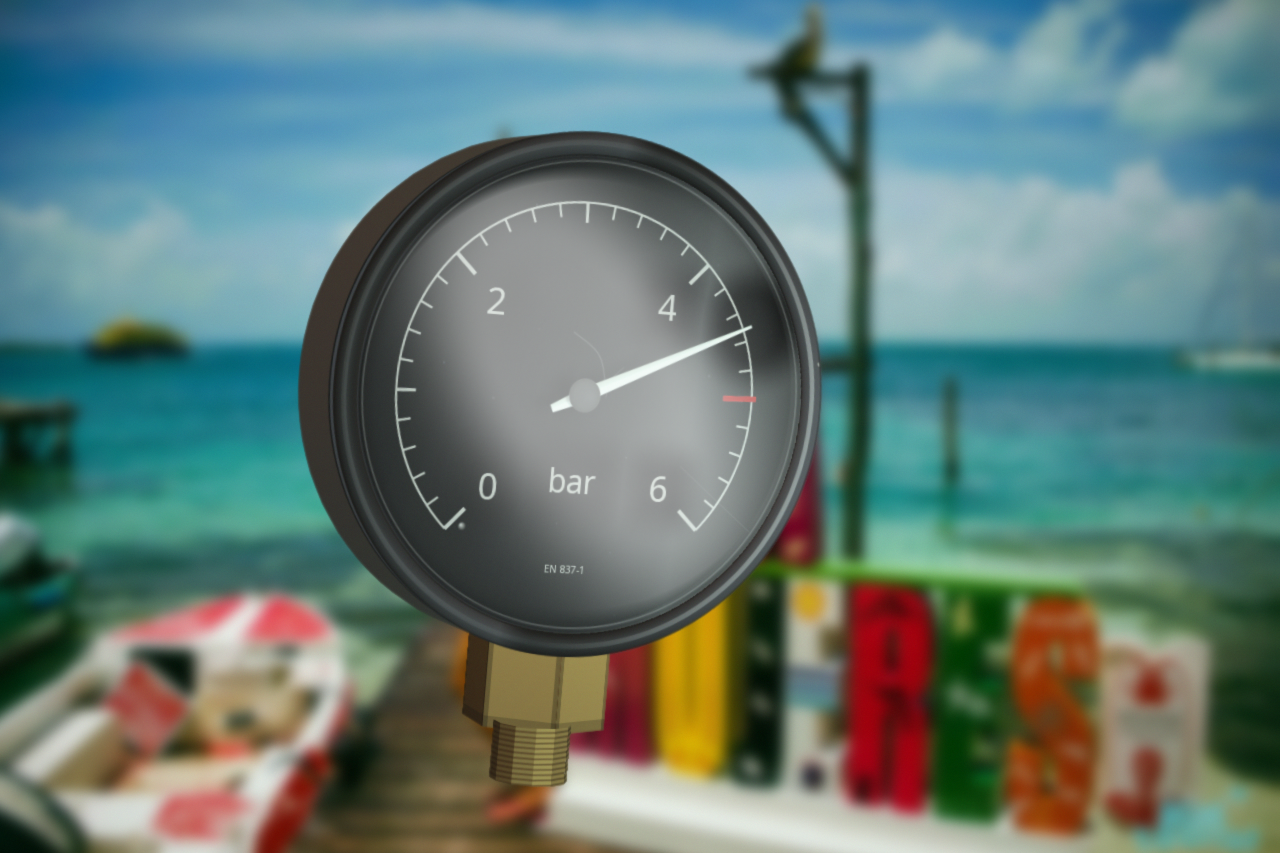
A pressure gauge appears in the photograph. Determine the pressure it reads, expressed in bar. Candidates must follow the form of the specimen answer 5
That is 4.5
